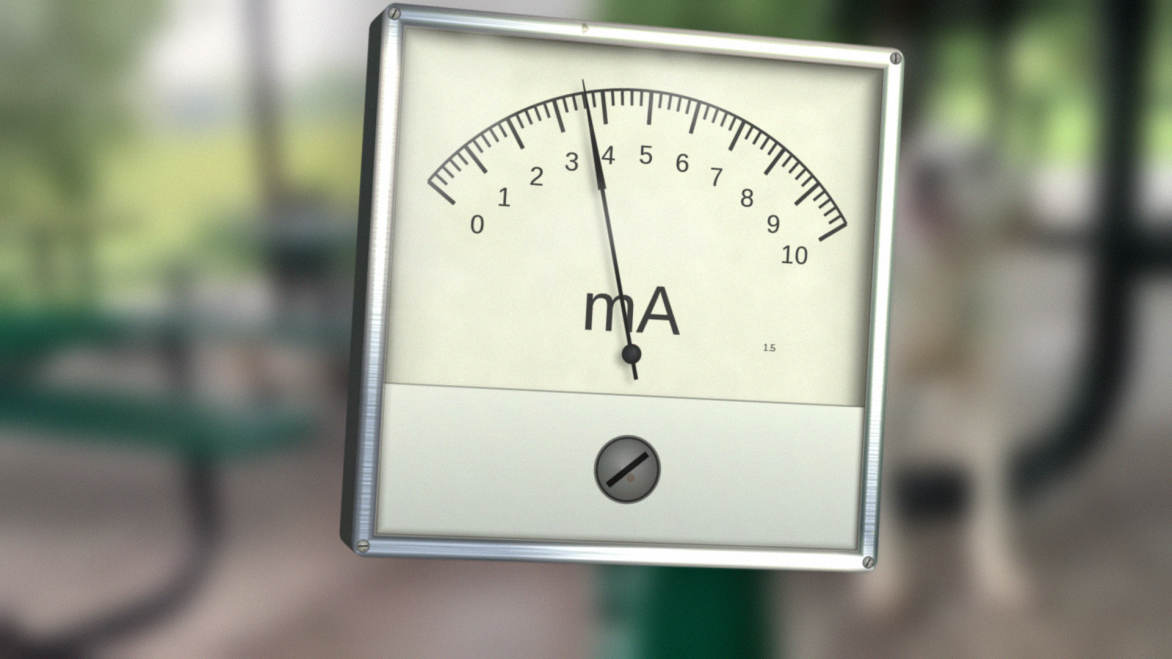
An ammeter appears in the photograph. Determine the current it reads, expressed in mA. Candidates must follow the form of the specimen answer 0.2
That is 3.6
